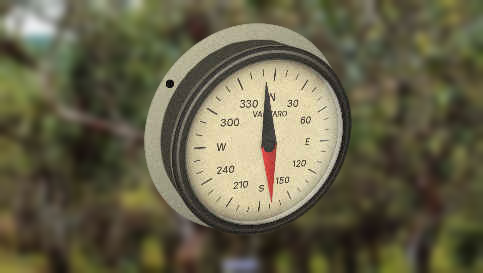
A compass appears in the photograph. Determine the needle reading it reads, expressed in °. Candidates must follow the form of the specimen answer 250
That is 170
